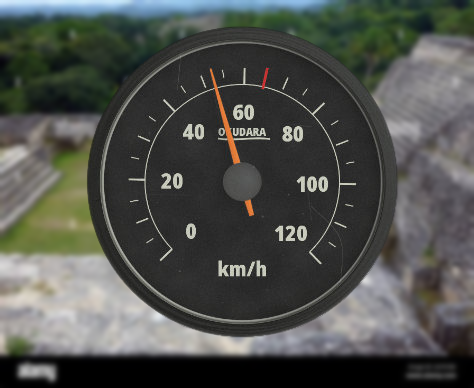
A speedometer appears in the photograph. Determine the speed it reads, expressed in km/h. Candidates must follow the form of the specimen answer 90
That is 52.5
